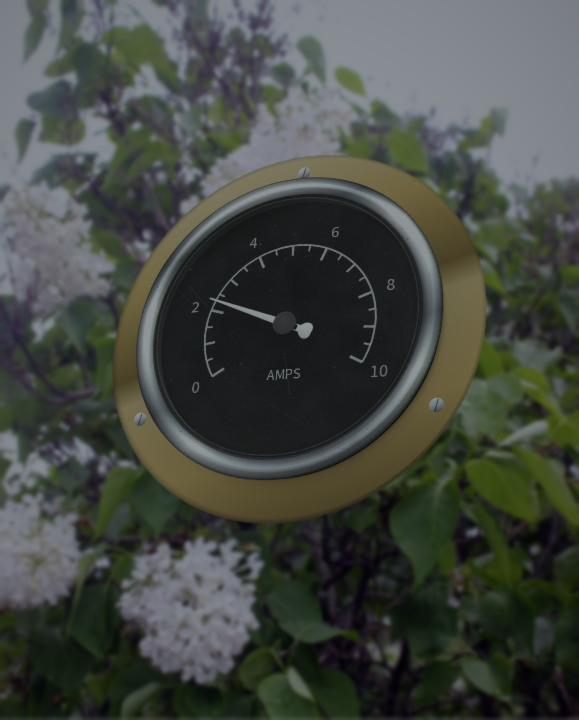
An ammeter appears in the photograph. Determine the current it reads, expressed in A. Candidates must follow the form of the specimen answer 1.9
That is 2.25
